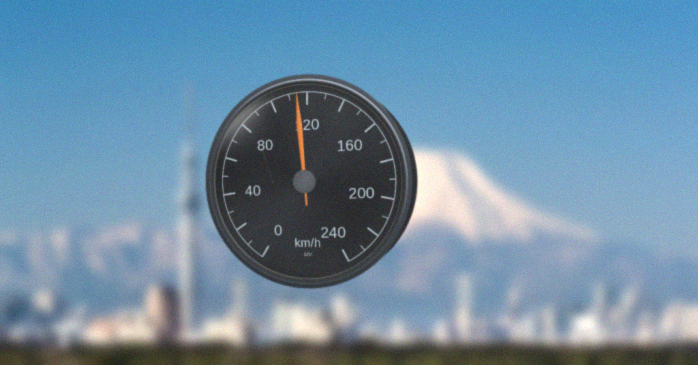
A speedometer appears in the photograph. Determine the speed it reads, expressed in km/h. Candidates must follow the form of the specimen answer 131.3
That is 115
